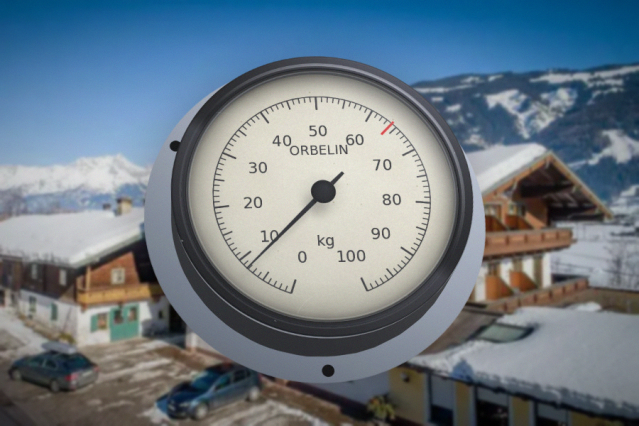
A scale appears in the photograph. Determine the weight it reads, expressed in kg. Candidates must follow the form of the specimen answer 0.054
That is 8
